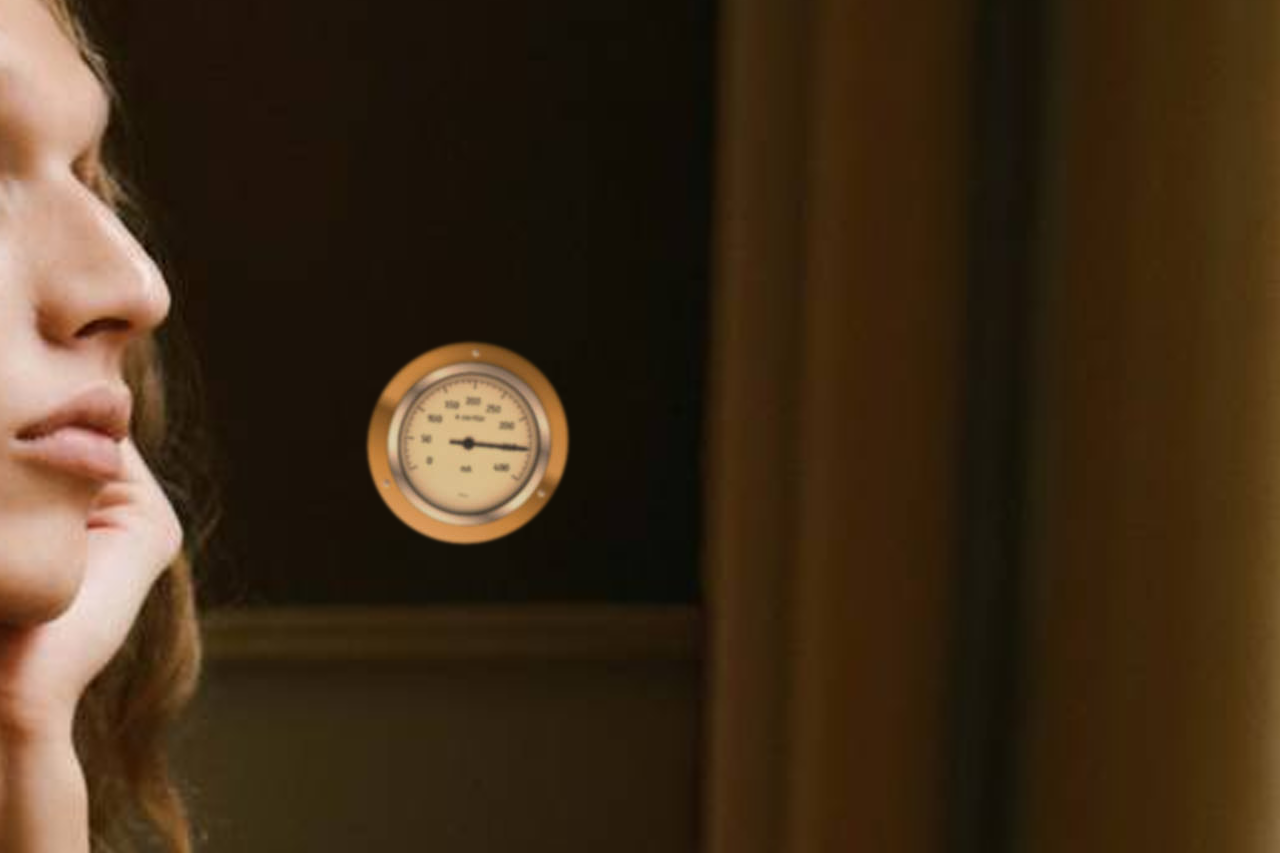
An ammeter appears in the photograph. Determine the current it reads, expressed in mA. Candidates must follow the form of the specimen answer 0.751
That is 350
